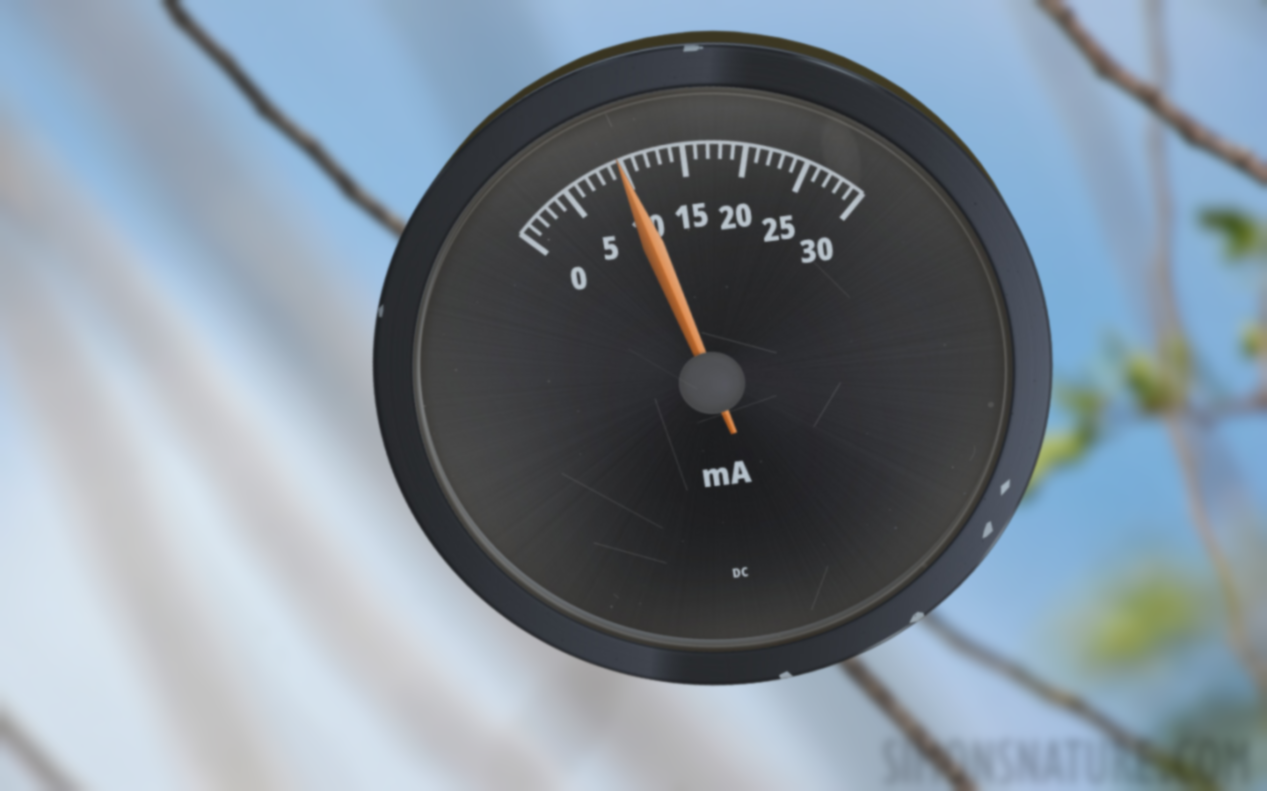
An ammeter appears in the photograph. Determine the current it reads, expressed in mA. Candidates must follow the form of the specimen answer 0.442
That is 10
